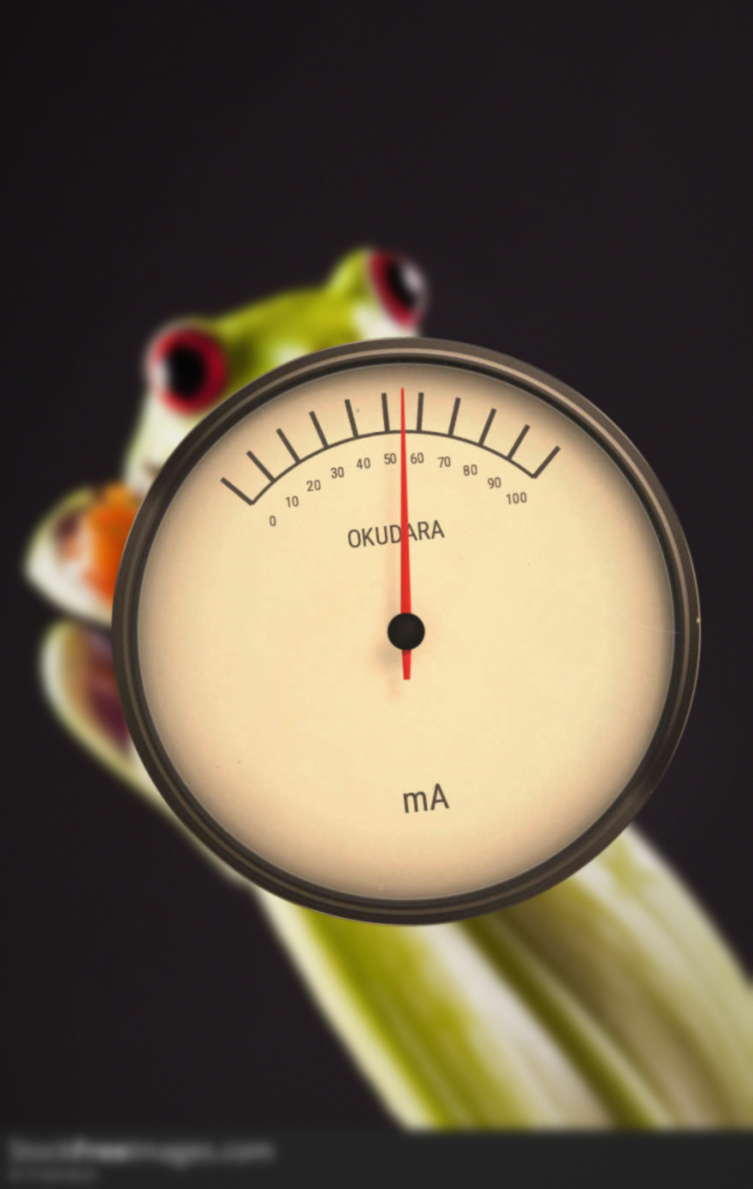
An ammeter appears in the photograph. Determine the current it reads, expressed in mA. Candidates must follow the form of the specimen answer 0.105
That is 55
